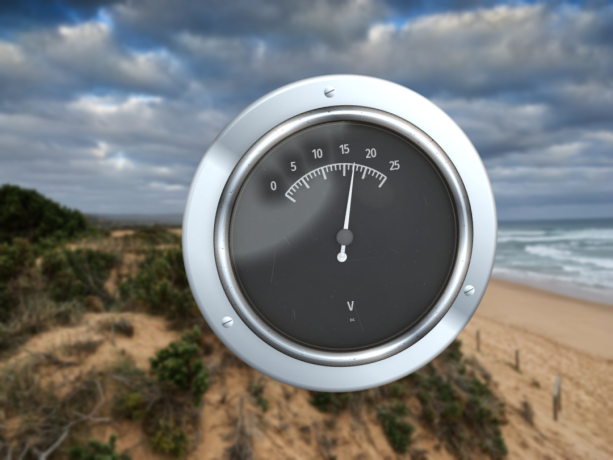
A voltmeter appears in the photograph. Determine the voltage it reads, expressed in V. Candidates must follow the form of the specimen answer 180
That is 17
